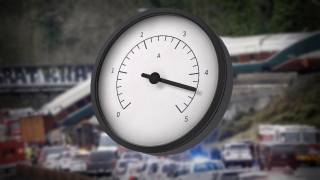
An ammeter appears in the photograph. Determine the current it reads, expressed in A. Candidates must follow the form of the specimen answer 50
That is 4.4
